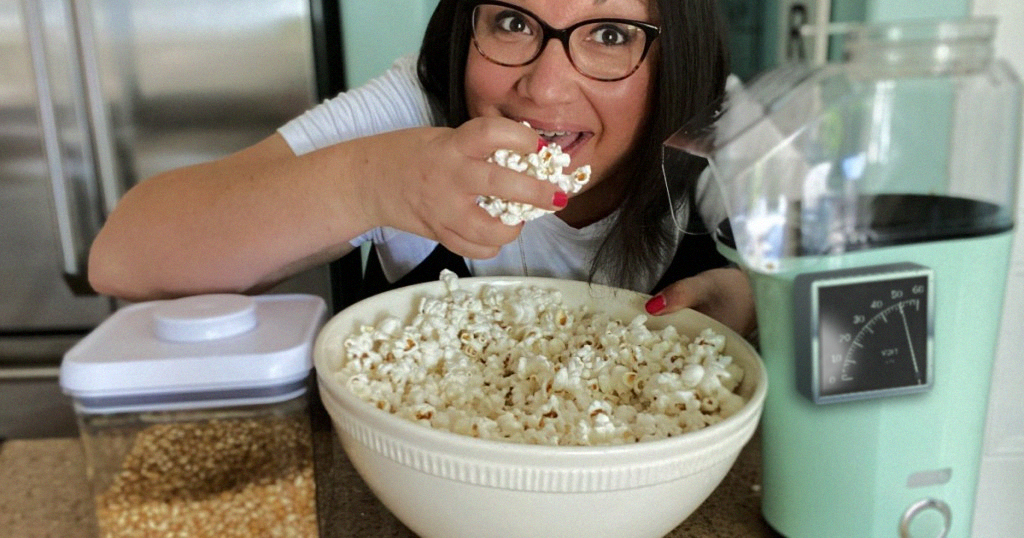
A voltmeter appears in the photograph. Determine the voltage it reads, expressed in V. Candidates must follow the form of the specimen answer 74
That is 50
